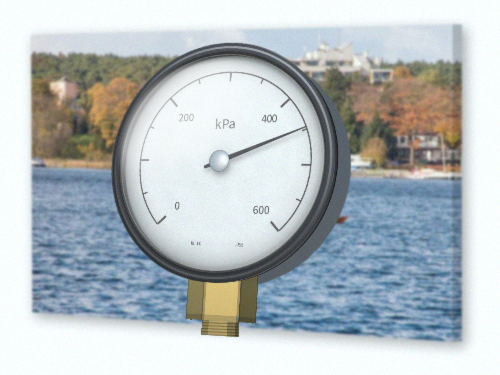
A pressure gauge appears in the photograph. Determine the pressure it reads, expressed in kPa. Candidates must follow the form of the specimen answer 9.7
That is 450
